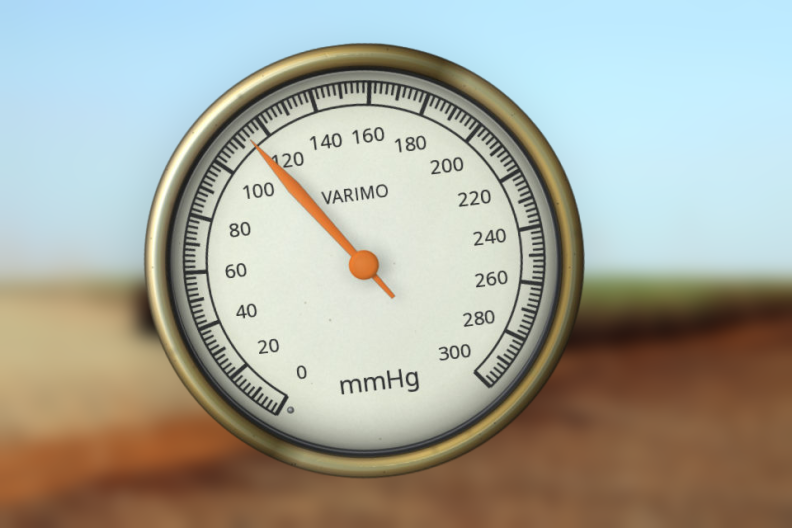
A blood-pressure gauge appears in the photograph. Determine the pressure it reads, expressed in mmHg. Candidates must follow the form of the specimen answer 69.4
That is 114
